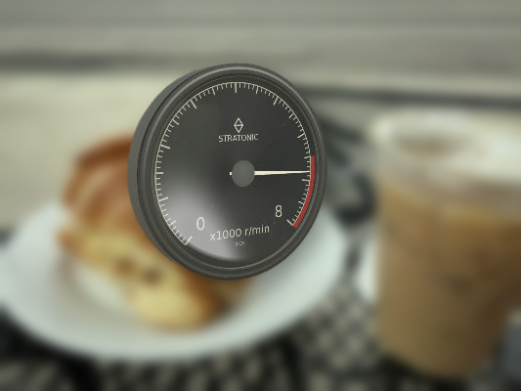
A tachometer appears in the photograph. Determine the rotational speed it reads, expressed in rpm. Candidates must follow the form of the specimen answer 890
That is 6800
